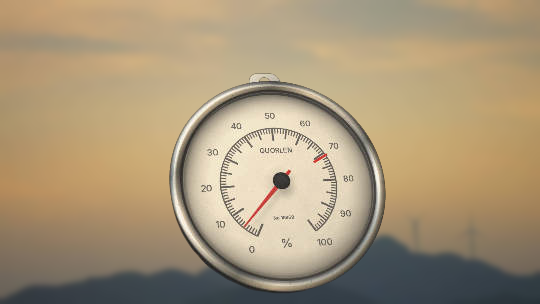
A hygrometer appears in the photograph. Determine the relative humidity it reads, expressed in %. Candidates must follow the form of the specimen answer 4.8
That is 5
